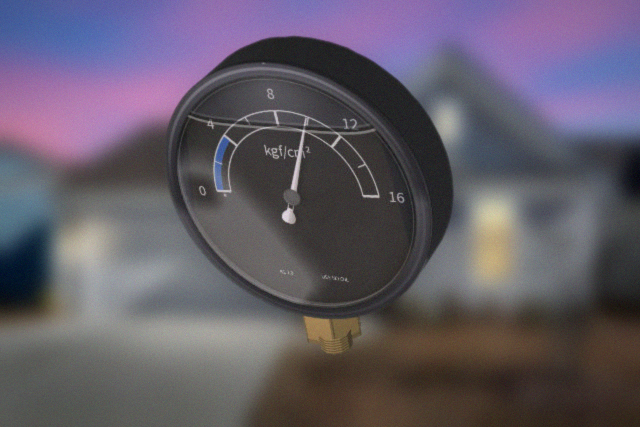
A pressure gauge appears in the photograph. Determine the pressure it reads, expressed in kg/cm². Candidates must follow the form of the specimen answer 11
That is 10
